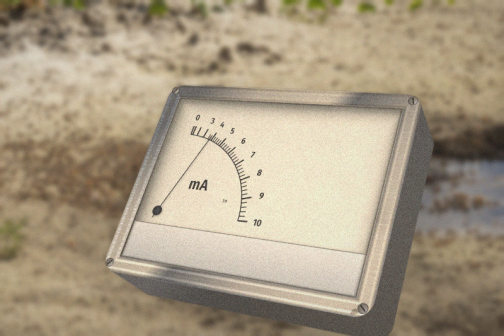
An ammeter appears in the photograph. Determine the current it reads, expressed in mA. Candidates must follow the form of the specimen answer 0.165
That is 4
